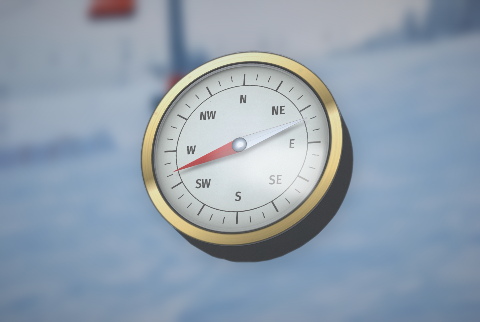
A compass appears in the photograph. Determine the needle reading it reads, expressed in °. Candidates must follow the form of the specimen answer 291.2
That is 250
